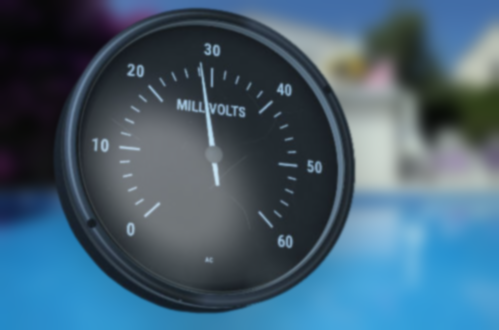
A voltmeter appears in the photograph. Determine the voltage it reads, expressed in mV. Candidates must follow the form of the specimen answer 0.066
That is 28
